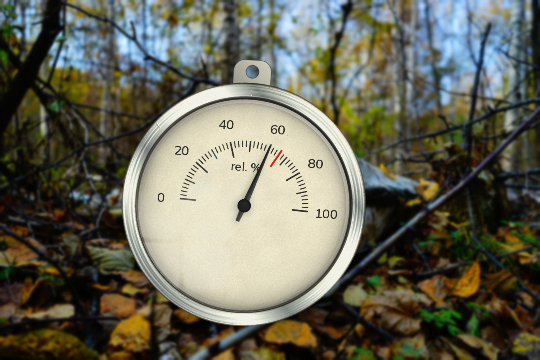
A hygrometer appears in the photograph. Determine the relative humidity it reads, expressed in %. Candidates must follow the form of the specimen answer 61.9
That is 60
